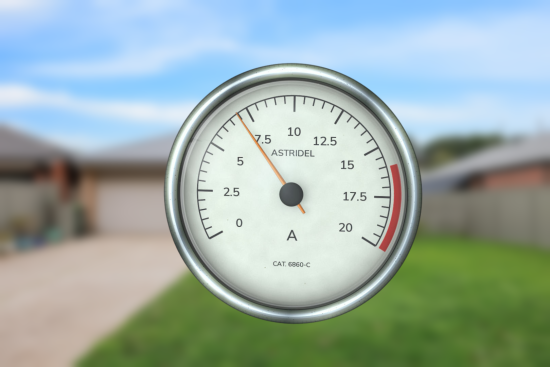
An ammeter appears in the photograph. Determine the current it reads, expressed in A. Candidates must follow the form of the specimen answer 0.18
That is 7
